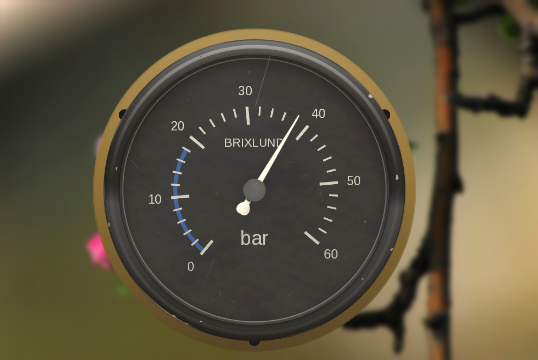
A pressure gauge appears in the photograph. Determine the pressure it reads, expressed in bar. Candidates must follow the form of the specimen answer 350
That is 38
